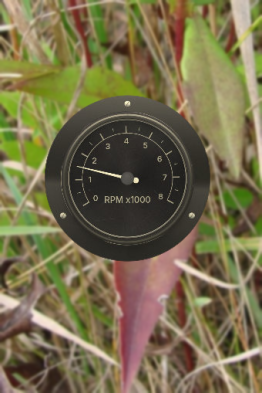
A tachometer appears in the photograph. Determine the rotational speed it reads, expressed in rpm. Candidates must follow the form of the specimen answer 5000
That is 1500
